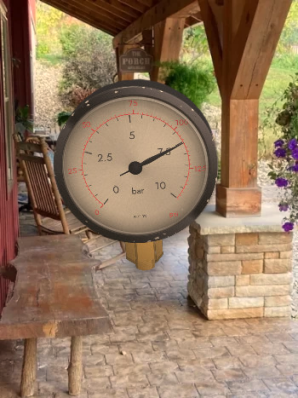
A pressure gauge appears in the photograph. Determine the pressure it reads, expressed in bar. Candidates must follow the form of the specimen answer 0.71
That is 7.5
